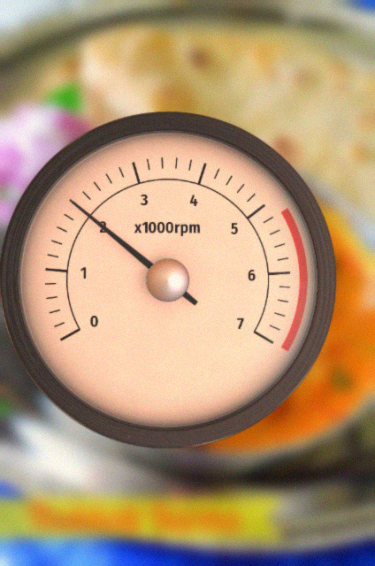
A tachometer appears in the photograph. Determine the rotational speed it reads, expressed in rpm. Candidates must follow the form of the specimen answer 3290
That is 2000
